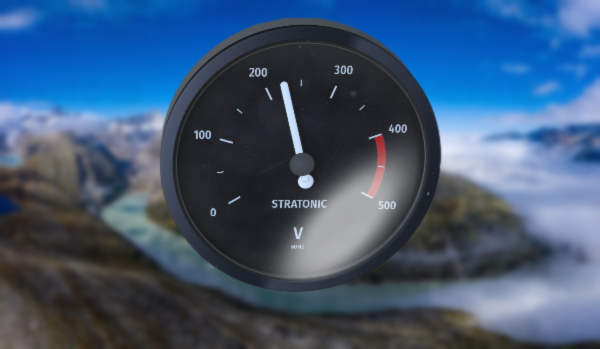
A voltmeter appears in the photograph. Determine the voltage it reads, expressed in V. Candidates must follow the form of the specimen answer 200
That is 225
